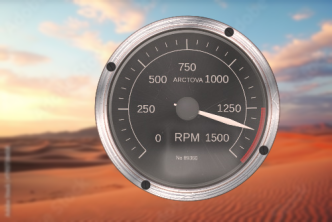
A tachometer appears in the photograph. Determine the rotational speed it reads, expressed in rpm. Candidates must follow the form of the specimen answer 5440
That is 1350
